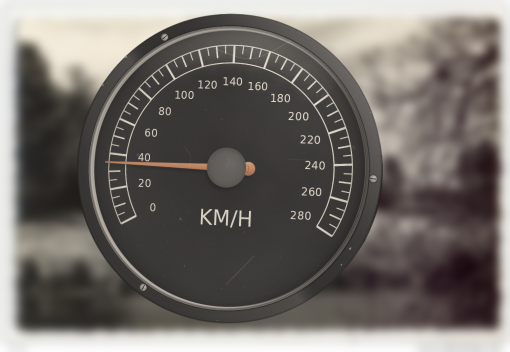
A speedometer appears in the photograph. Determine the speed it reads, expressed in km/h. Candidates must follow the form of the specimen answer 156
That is 35
